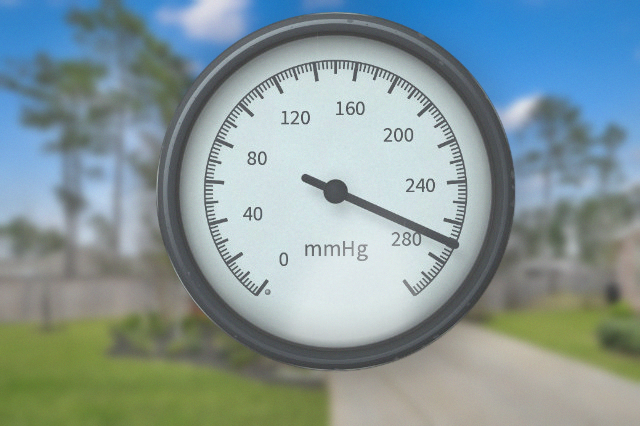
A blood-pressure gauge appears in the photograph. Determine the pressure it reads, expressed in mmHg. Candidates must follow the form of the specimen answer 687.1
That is 270
